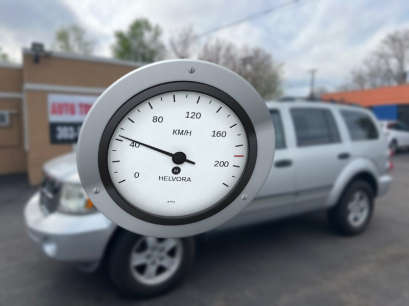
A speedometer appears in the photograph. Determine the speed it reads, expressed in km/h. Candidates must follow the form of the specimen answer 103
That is 45
